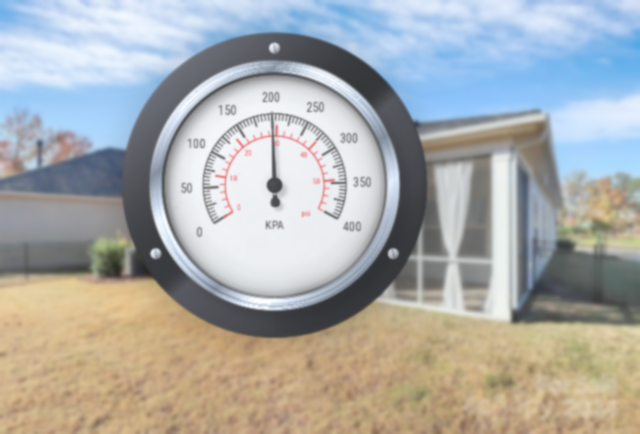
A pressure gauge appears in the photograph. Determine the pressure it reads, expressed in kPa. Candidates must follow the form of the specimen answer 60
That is 200
